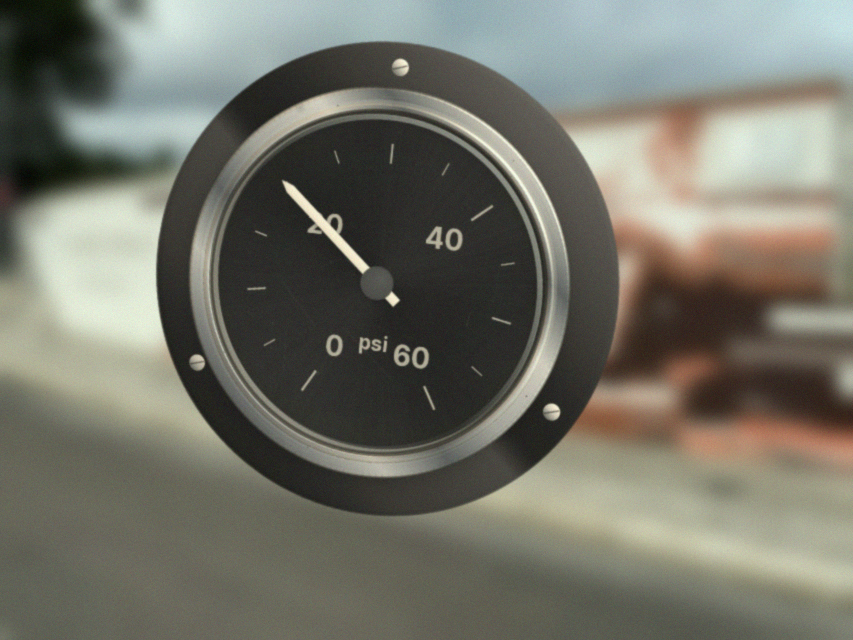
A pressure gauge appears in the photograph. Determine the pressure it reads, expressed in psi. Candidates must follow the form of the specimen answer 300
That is 20
